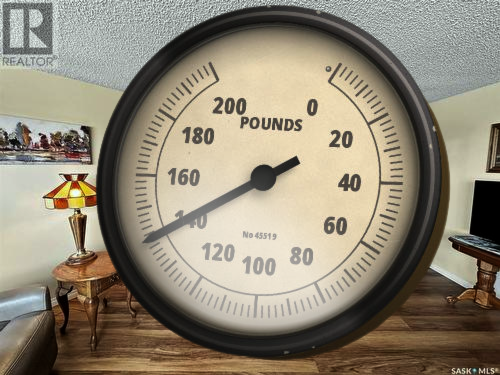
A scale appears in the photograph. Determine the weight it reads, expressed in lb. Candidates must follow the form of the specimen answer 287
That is 140
